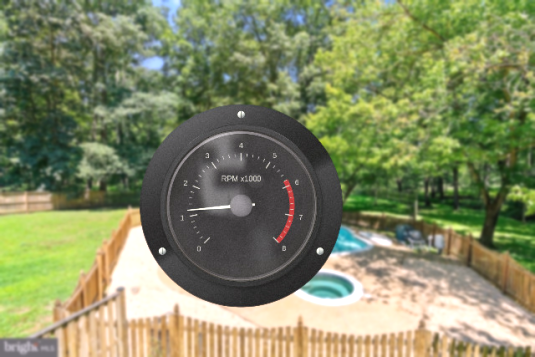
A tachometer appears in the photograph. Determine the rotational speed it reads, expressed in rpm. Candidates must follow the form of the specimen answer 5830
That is 1200
